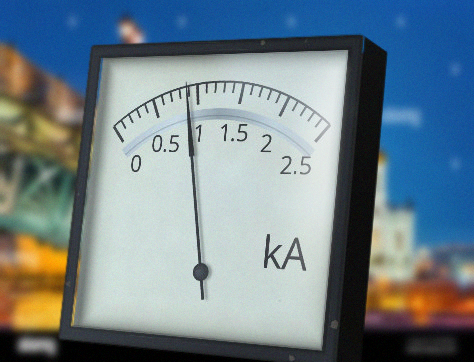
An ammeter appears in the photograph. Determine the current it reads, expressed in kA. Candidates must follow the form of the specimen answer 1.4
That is 0.9
